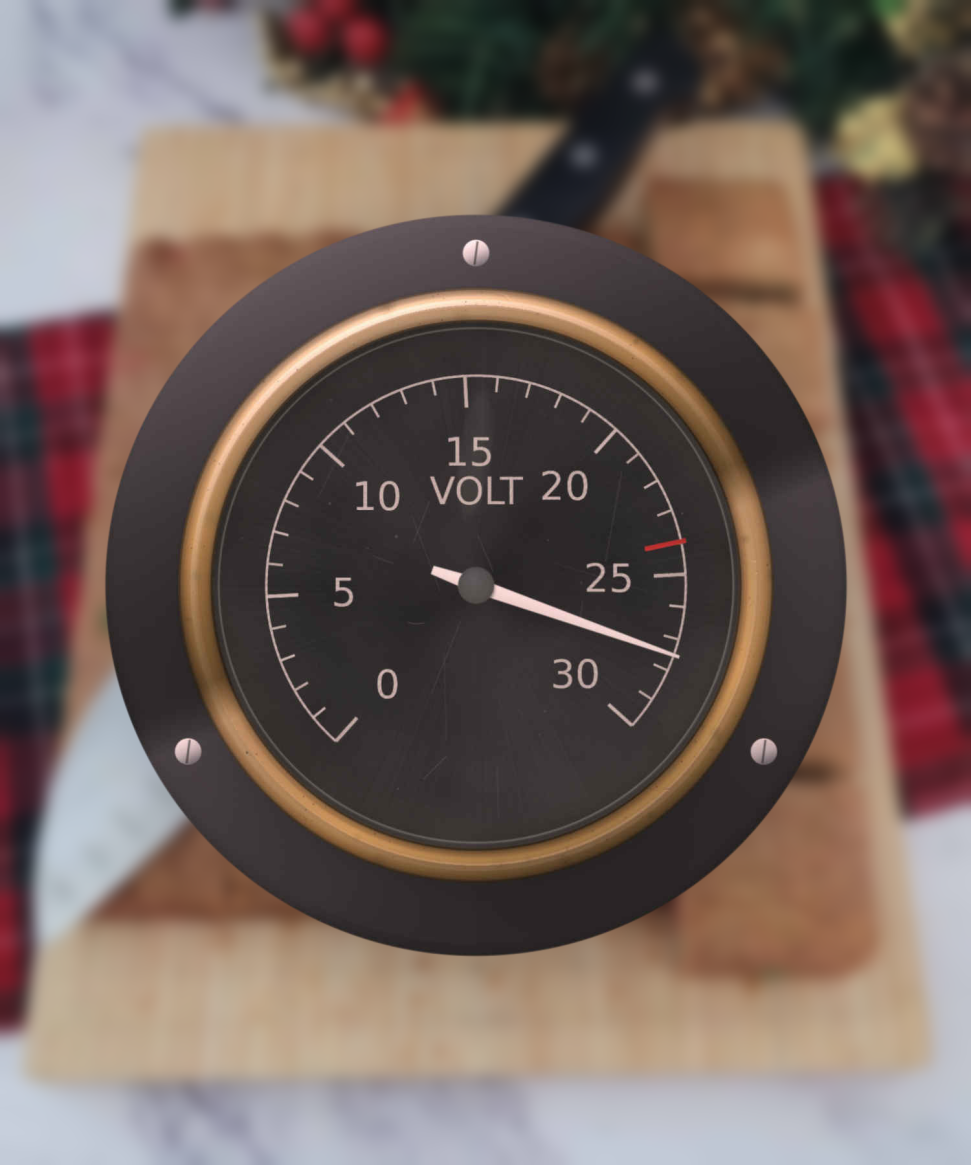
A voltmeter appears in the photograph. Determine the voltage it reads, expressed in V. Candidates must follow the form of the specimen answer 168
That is 27.5
